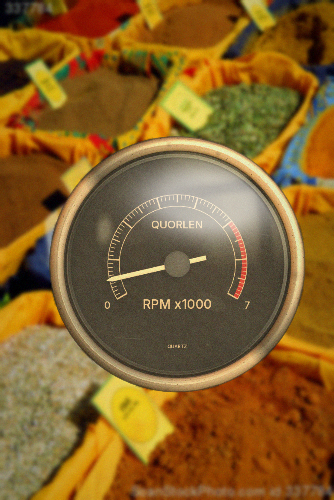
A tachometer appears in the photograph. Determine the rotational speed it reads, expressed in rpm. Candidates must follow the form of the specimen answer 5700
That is 500
